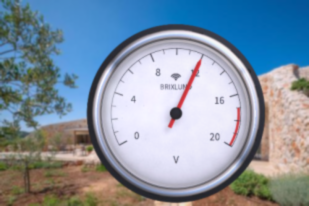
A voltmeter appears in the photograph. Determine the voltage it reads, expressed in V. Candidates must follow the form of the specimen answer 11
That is 12
